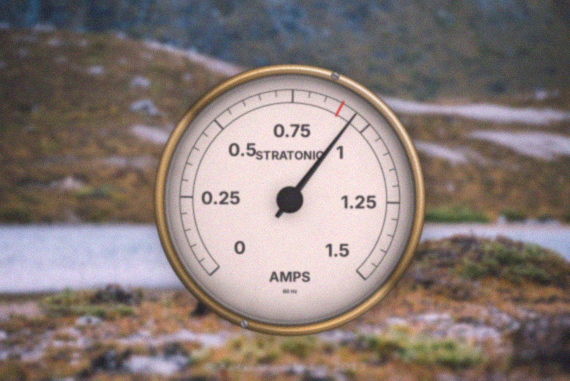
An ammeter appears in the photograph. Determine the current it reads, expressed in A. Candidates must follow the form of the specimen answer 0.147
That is 0.95
